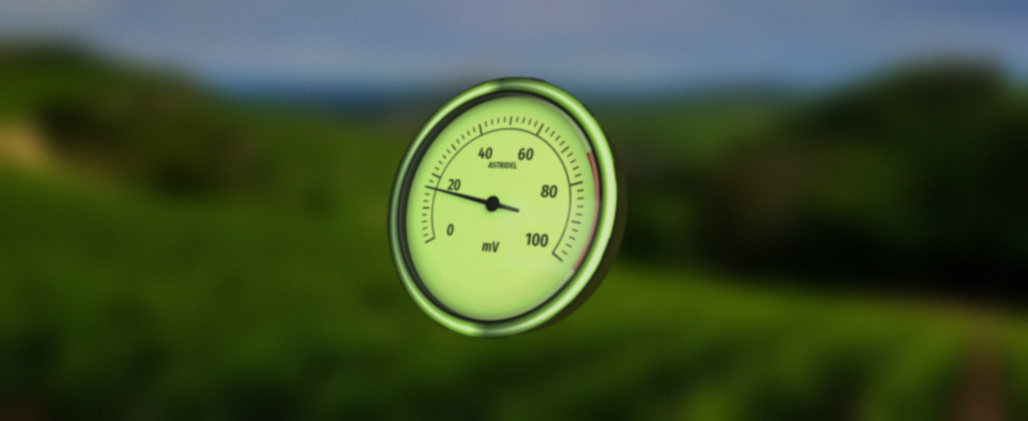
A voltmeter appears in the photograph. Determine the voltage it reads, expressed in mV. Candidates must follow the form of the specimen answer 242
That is 16
